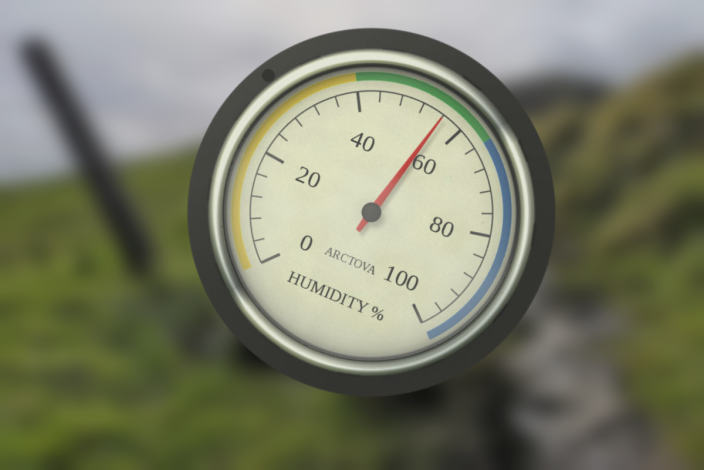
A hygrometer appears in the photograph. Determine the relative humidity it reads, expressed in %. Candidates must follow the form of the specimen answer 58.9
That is 56
